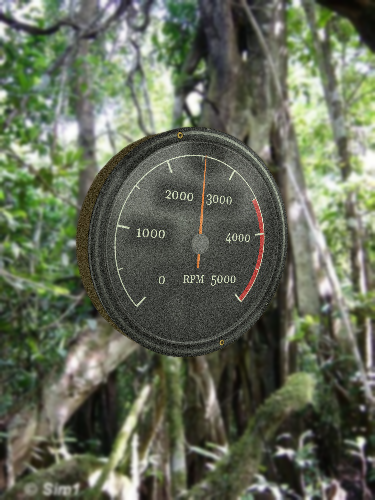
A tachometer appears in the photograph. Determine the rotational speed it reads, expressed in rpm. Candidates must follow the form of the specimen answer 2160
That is 2500
